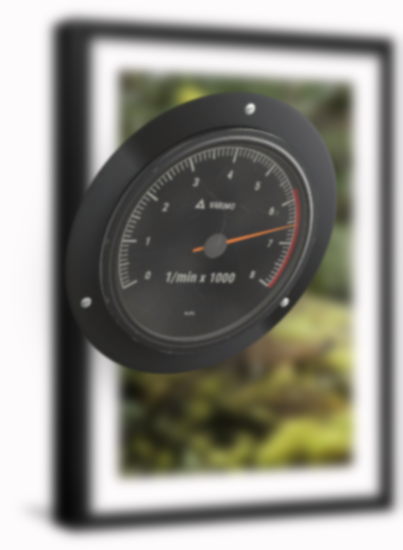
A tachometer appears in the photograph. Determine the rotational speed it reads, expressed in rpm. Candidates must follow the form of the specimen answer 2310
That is 6500
